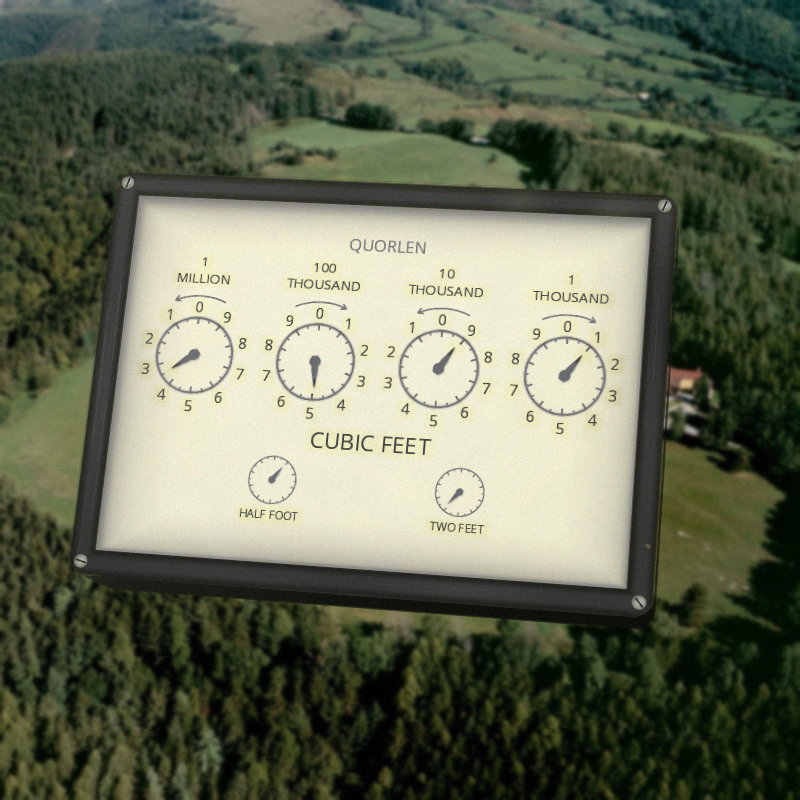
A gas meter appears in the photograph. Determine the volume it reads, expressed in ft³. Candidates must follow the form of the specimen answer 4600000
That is 349100
